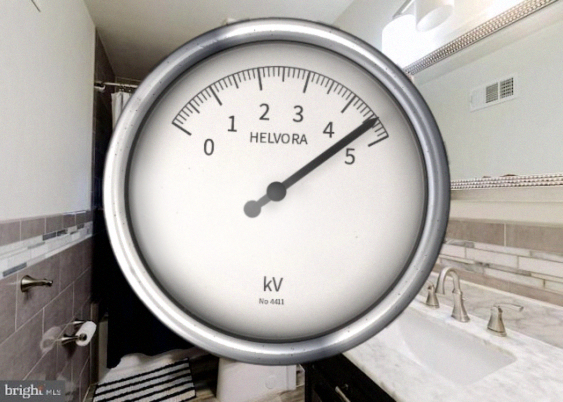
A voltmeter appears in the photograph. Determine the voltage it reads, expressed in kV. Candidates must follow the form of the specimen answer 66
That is 4.6
